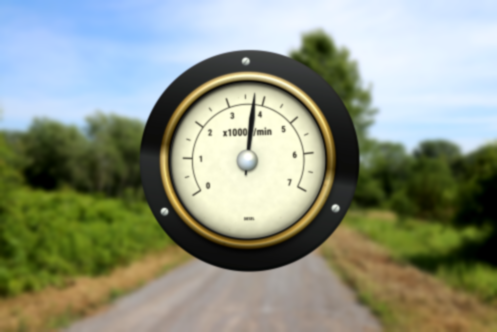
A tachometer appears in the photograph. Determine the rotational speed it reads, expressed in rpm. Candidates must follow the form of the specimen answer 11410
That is 3750
